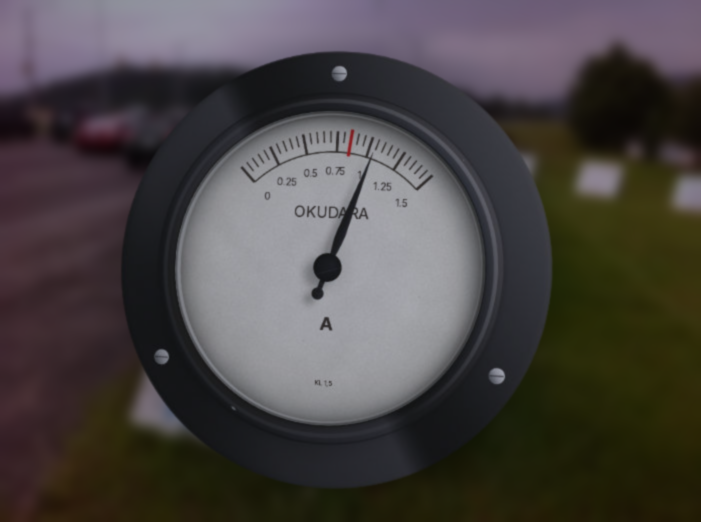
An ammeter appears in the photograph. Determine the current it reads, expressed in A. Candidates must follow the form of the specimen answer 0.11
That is 1.05
